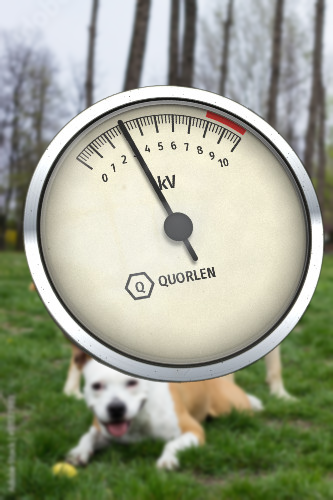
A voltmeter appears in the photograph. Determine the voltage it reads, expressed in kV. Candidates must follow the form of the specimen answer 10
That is 3
